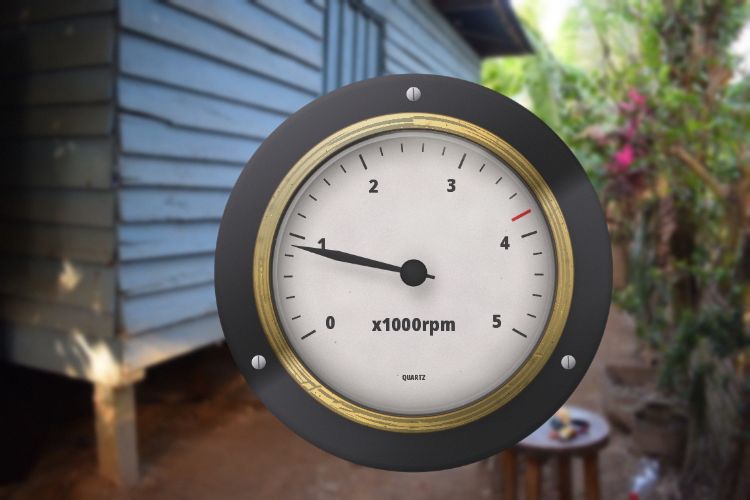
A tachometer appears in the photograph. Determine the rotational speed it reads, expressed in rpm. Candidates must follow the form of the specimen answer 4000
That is 900
